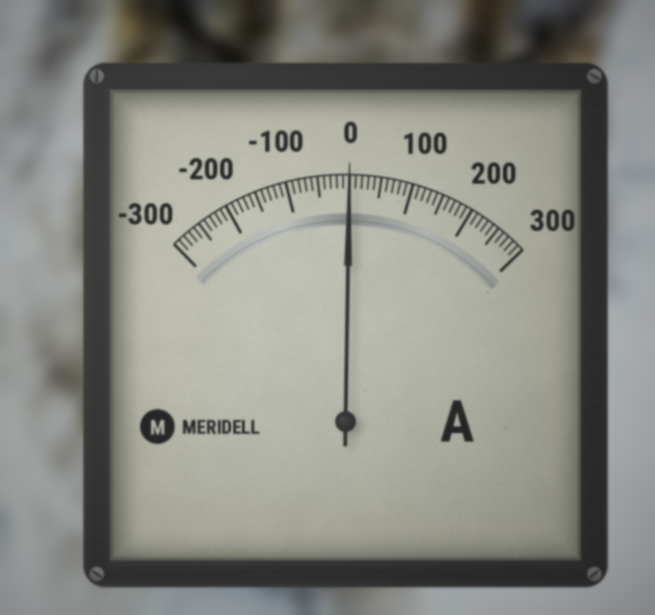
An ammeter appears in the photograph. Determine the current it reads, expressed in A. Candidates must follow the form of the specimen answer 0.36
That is 0
